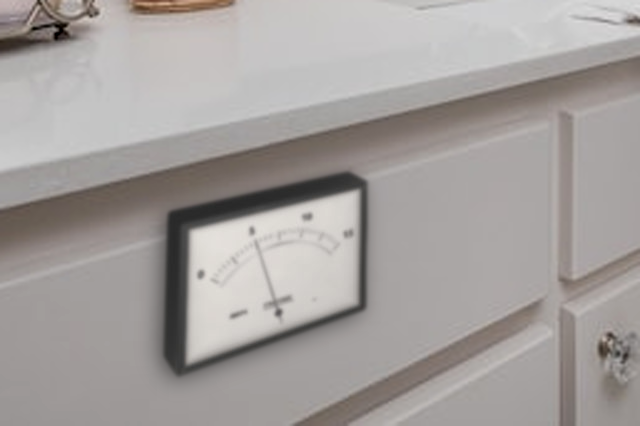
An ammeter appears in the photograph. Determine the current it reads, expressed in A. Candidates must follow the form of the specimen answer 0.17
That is 5
